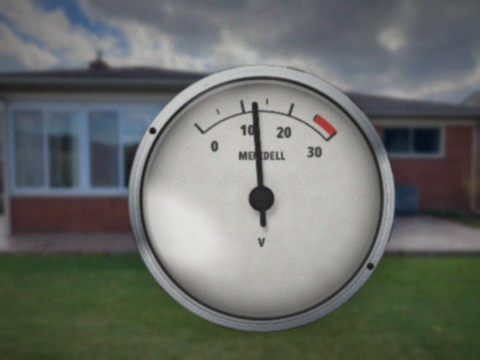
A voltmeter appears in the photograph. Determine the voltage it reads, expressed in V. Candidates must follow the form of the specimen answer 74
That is 12.5
